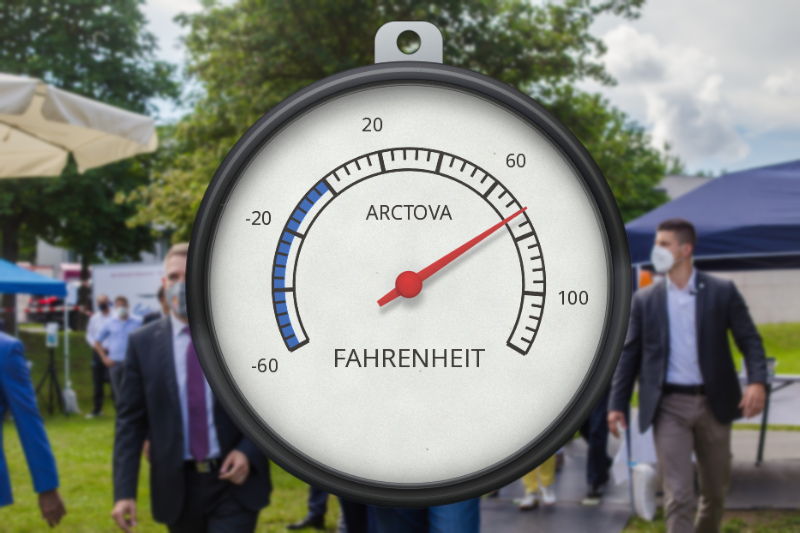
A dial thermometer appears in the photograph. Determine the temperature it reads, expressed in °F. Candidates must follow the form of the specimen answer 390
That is 72
